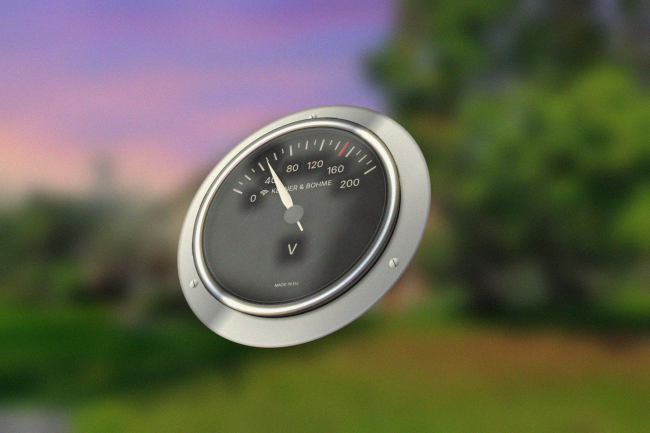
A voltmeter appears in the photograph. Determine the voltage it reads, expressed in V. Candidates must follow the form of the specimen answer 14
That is 50
